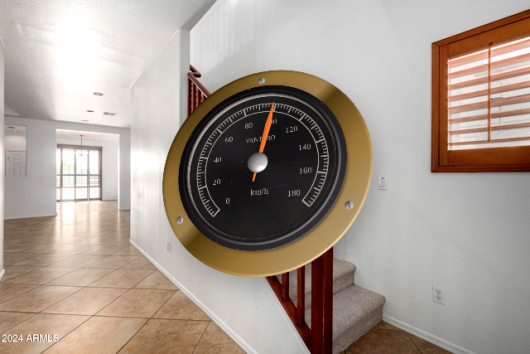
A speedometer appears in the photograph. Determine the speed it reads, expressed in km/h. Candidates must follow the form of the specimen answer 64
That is 100
